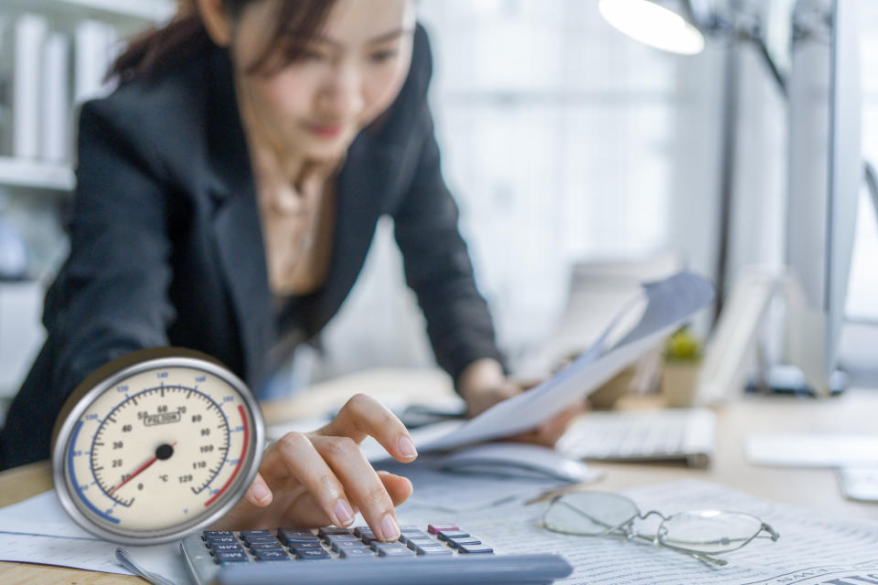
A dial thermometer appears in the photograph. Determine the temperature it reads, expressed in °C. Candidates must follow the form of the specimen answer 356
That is 10
